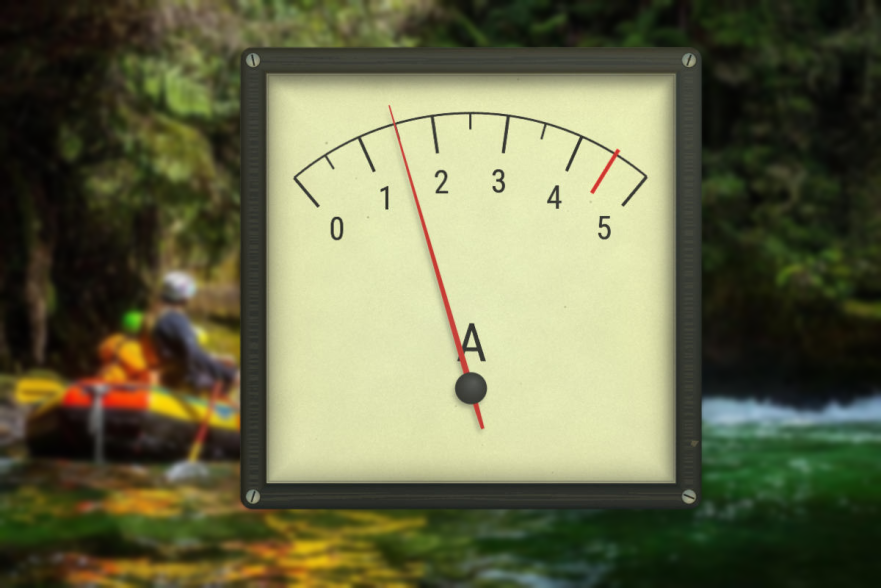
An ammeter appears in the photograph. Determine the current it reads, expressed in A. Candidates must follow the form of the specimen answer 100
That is 1.5
